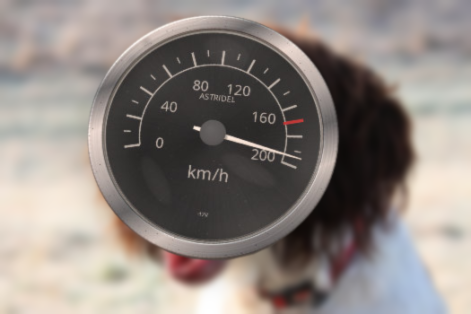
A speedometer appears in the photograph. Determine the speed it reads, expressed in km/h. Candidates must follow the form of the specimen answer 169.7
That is 195
